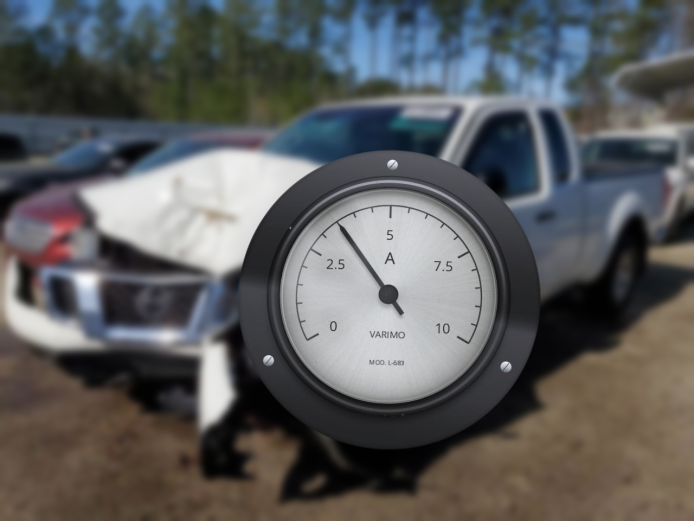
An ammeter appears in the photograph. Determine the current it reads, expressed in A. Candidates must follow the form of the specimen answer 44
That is 3.5
